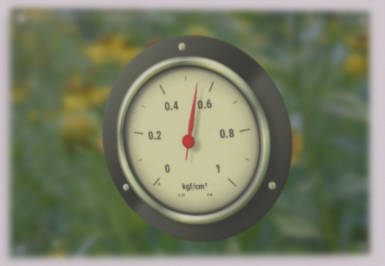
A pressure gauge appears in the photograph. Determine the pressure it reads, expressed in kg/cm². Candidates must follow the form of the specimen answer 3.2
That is 0.55
